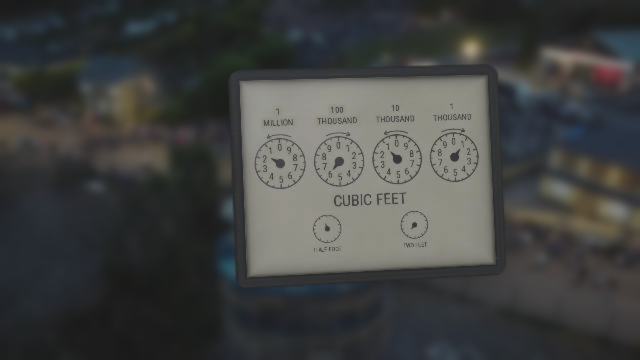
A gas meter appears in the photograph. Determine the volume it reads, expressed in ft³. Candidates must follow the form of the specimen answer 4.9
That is 161100
